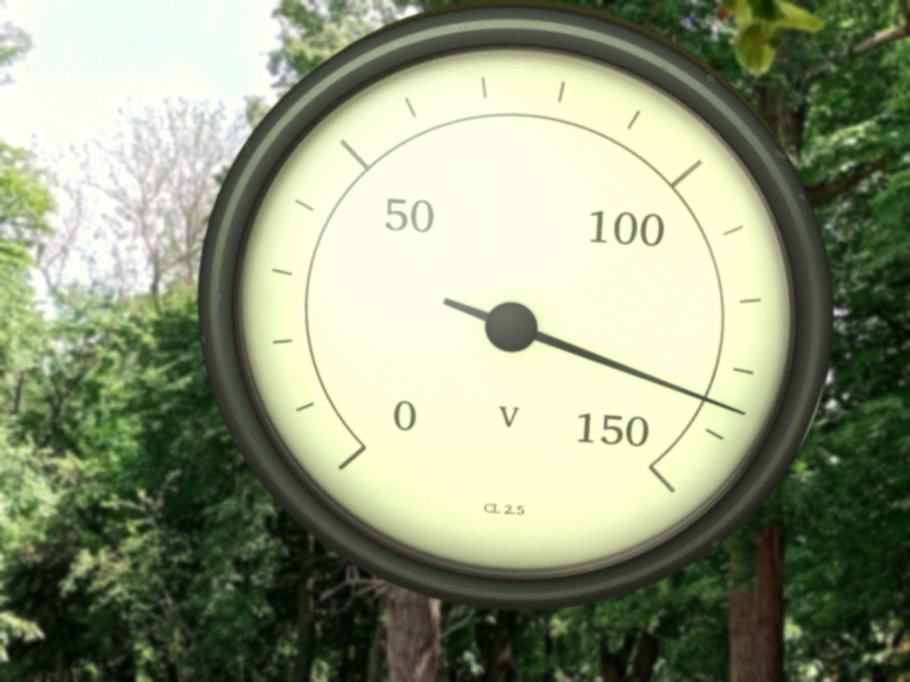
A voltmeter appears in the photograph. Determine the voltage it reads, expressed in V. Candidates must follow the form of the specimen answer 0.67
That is 135
